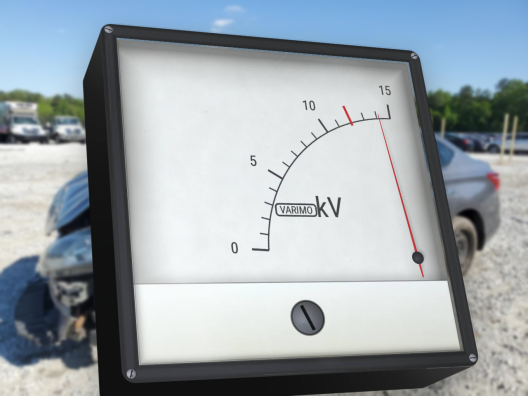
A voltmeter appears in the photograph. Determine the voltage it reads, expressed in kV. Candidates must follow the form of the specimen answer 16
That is 14
